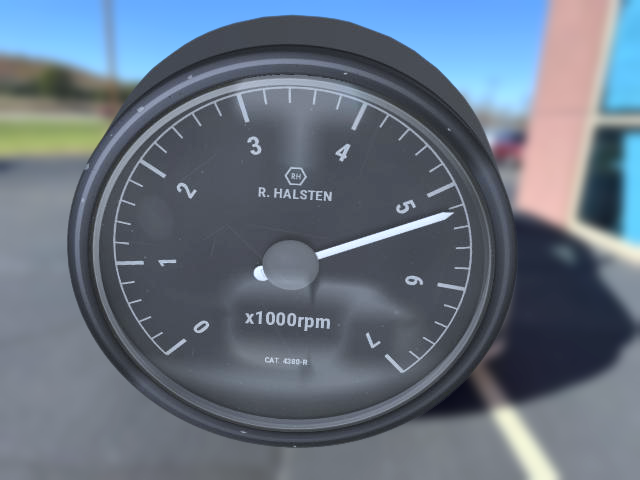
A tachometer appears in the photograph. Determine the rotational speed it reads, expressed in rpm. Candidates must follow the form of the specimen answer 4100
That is 5200
